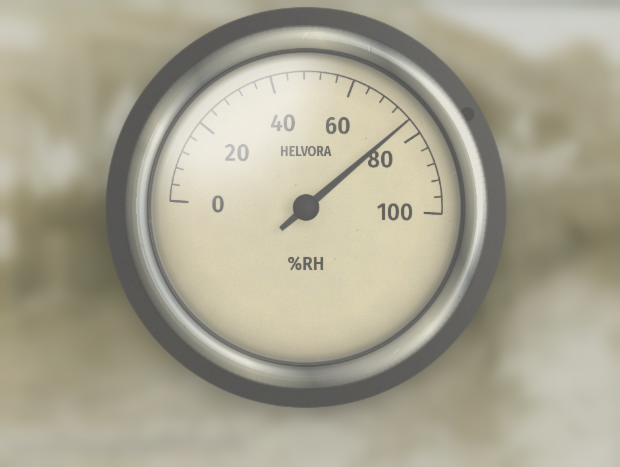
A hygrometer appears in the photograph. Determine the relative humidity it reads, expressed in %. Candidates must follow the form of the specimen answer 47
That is 76
